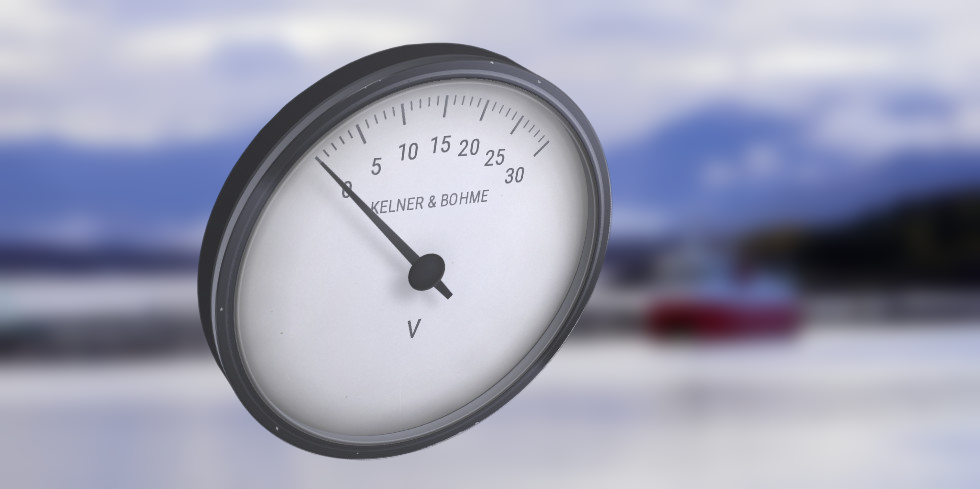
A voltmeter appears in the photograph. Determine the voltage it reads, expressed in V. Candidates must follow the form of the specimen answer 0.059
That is 0
